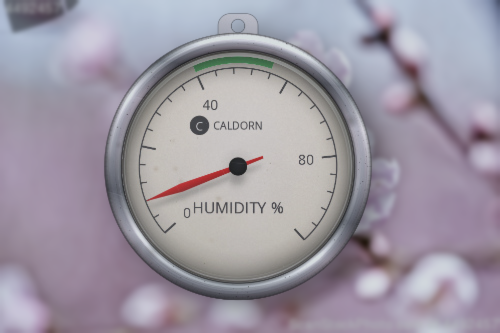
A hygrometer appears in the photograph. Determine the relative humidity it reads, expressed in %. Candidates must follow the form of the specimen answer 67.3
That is 8
